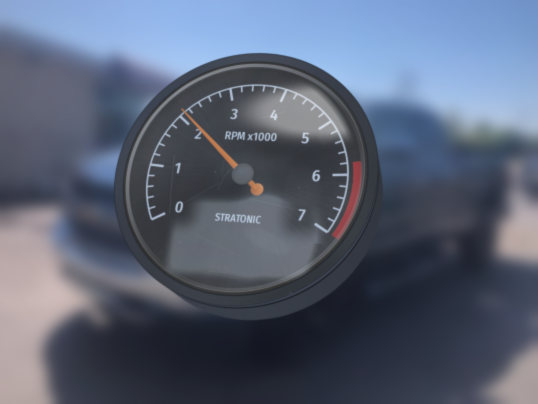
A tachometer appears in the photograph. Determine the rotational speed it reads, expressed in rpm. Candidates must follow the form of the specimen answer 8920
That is 2100
